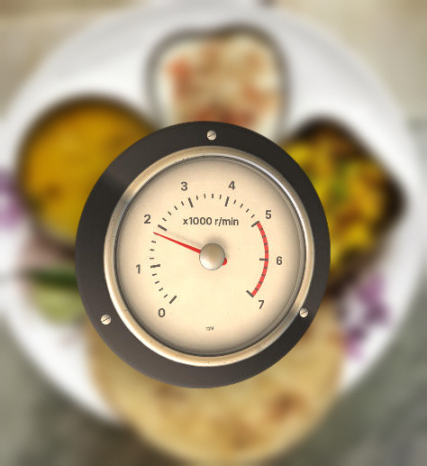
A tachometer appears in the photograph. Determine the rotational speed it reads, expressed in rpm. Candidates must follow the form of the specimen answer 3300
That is 1800
